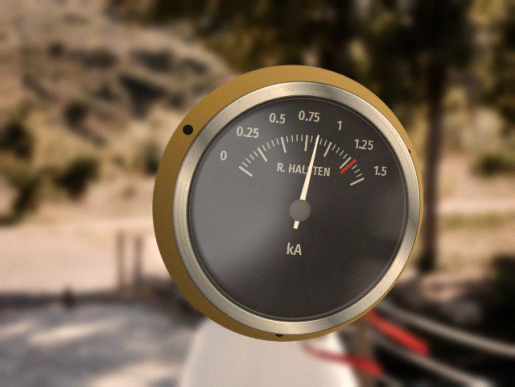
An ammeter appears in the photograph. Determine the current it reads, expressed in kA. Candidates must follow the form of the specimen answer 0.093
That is 0.85
